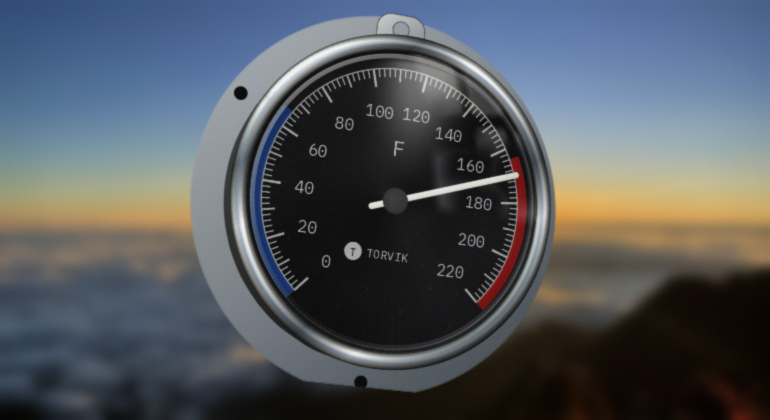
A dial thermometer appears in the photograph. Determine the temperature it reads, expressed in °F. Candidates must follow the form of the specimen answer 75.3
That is 170
